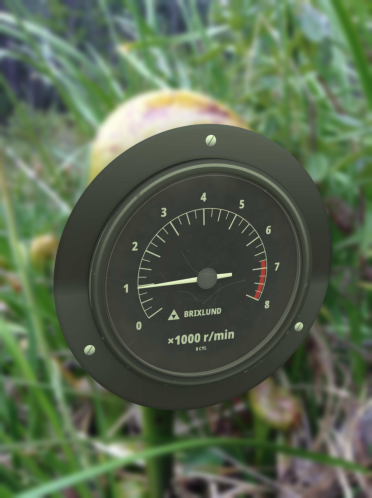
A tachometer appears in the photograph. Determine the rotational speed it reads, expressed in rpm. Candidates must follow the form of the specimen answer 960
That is 1000
